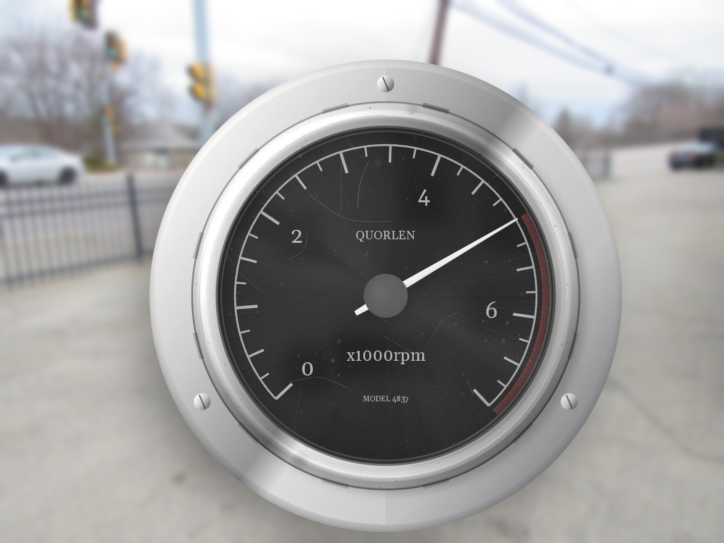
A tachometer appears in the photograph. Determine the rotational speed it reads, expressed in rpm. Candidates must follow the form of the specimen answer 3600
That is 5000
